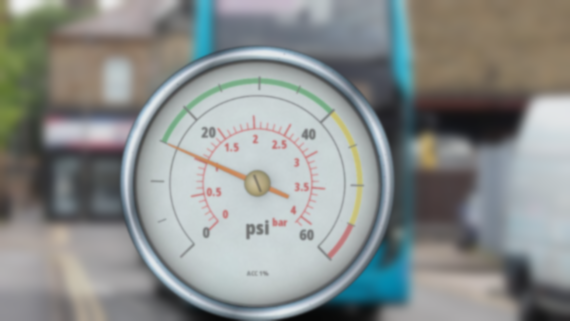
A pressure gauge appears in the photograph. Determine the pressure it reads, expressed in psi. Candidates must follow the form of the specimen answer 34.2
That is 15
